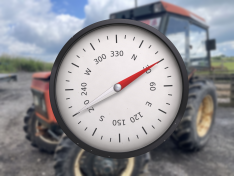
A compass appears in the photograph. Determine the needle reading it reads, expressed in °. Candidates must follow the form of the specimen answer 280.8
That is 30
